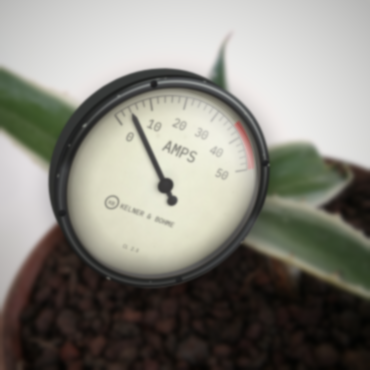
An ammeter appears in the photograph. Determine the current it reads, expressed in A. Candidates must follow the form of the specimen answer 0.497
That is 4
